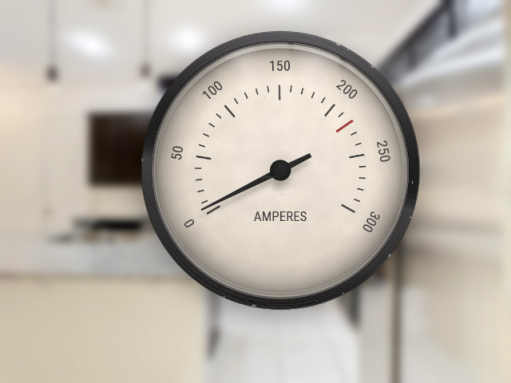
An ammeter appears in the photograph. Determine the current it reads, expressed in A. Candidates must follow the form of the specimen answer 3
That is 5
